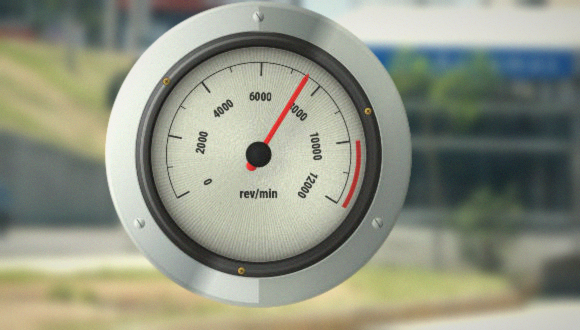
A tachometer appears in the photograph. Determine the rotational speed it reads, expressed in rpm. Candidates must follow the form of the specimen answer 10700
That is 7500
